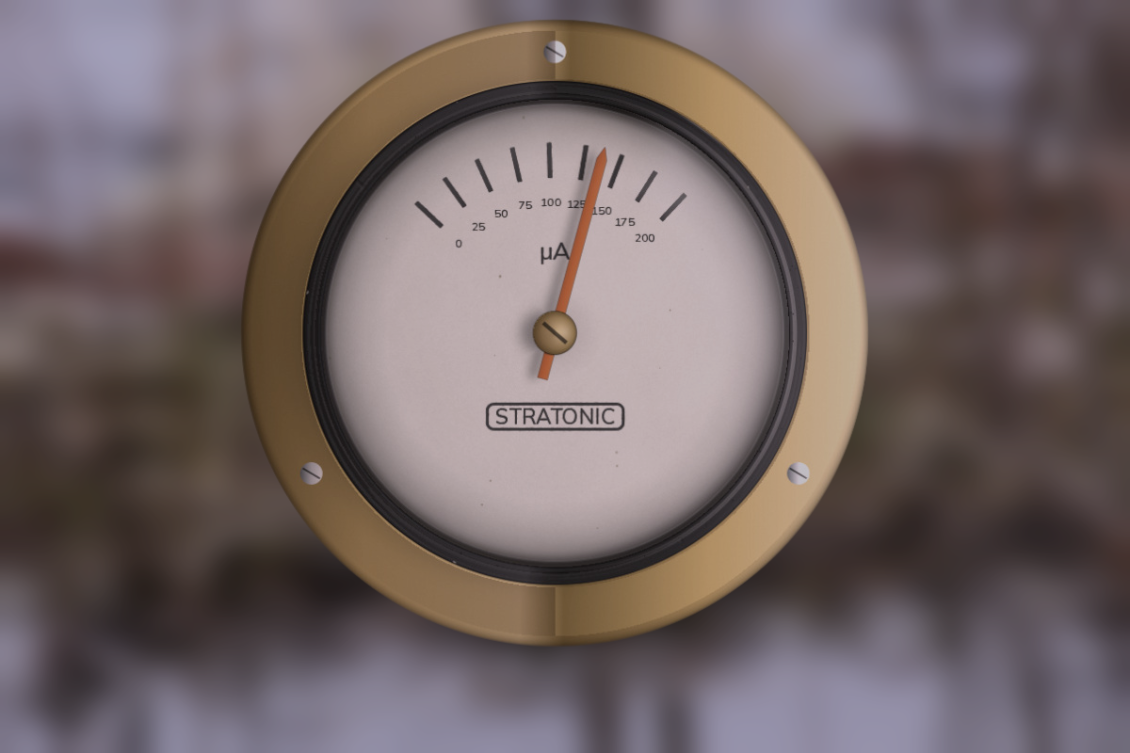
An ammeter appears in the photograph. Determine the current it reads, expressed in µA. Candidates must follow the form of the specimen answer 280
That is 137.5
